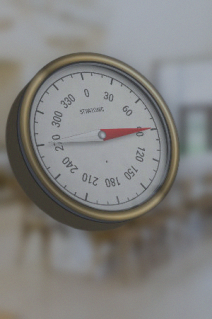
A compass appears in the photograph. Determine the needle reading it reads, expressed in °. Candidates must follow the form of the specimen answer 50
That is 90
